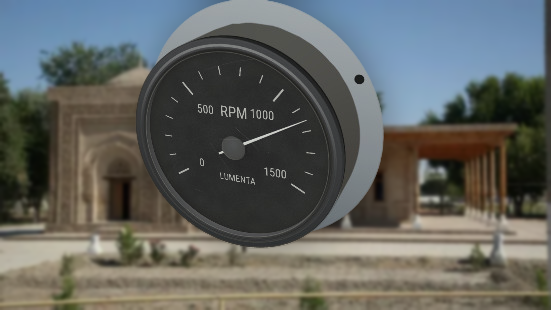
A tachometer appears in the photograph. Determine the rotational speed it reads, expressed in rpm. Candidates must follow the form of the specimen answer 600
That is 1150
